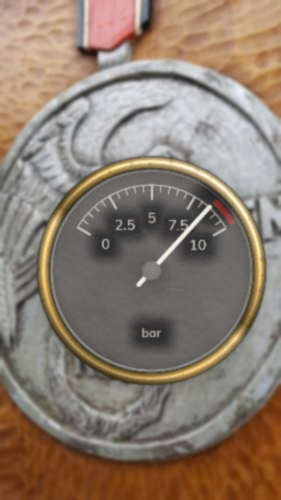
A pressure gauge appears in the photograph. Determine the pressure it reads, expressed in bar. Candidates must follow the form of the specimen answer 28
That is 8.5
